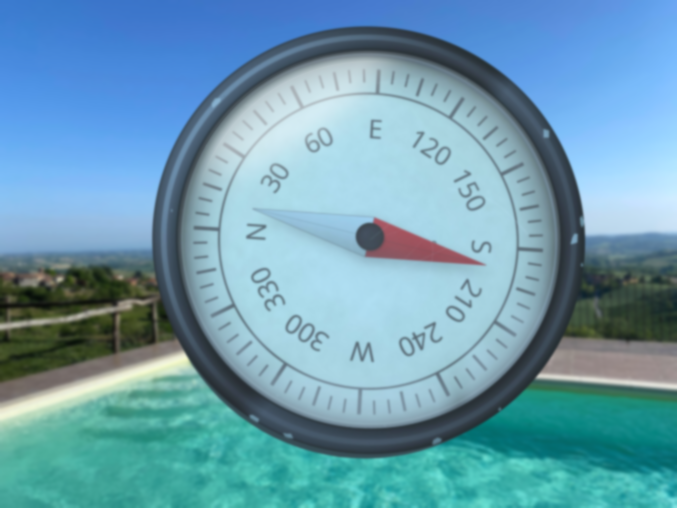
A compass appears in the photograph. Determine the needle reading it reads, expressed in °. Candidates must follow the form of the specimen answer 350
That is 190
